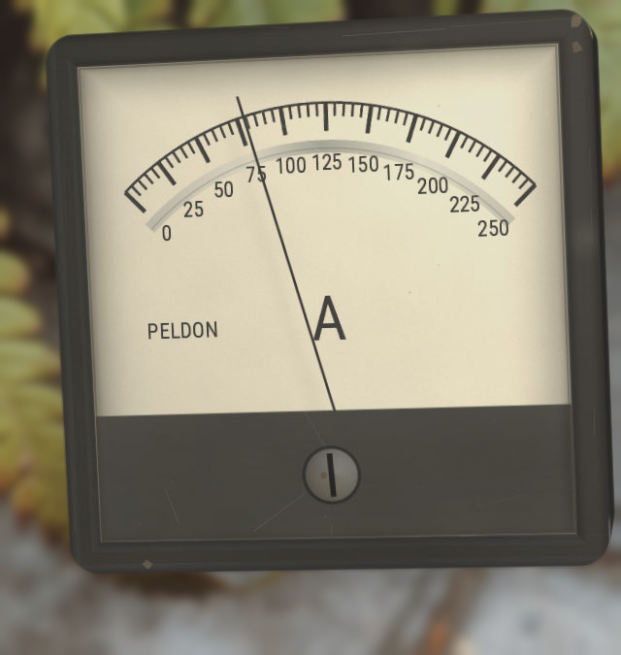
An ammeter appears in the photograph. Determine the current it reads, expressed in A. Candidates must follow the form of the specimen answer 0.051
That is 80
